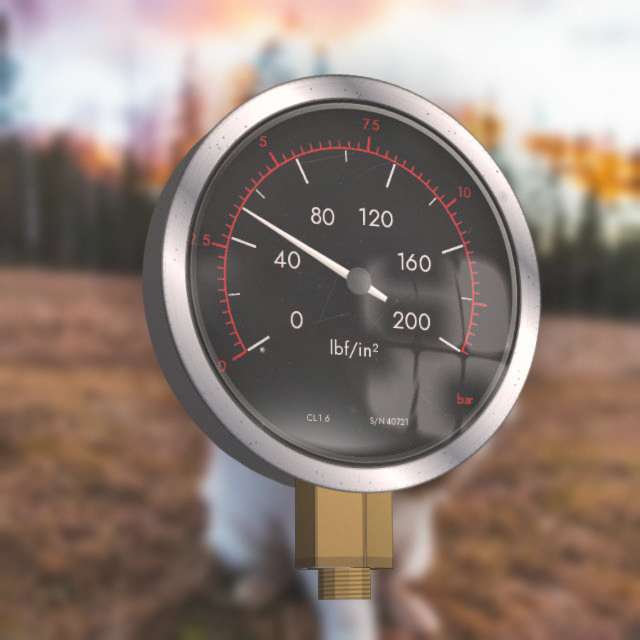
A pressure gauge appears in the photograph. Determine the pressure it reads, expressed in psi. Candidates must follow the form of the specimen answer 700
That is 50
